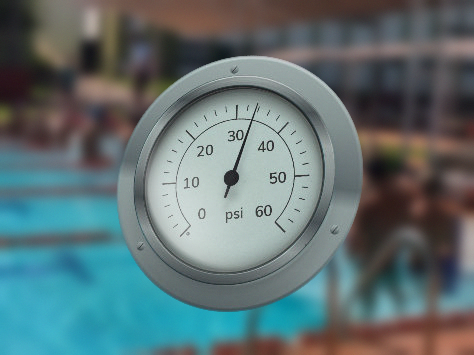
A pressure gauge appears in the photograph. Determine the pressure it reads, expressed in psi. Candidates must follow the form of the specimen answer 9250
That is 34
